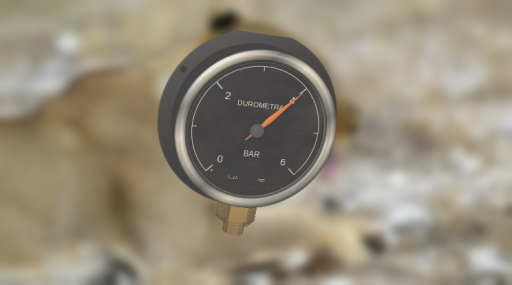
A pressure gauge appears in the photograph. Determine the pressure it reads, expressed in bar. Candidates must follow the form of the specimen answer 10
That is 4
